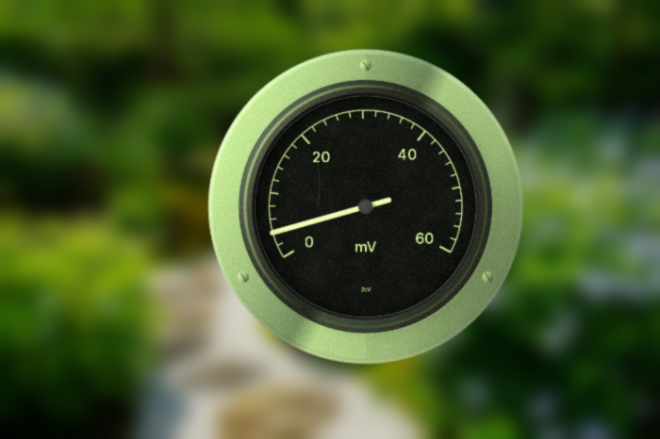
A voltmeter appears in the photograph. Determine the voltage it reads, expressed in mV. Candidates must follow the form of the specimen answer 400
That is 4
